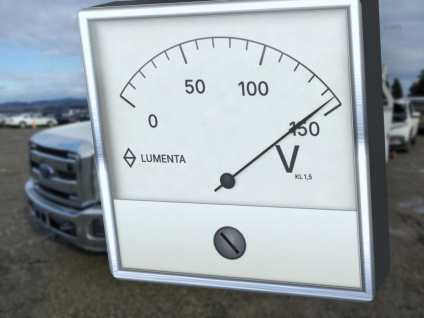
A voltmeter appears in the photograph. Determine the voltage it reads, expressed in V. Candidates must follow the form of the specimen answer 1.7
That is 145
